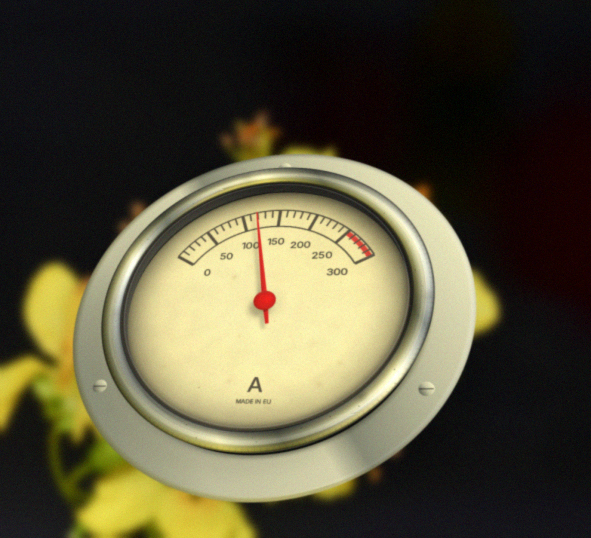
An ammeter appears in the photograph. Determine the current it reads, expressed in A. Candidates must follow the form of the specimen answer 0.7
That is 120
